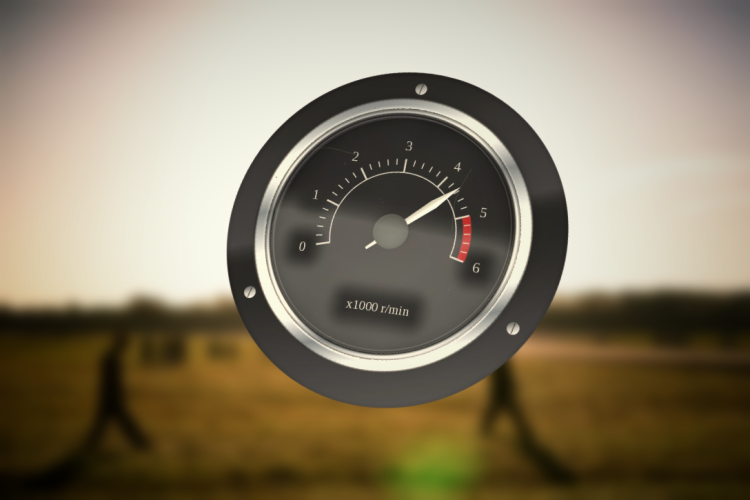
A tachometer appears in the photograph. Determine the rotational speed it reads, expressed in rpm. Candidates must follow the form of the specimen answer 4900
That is 4400
